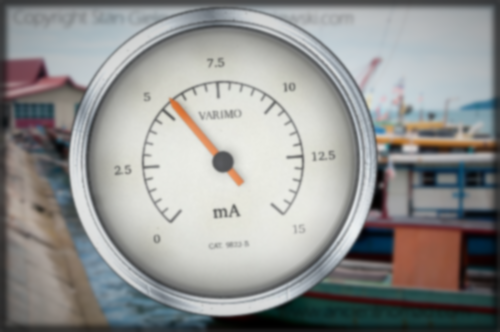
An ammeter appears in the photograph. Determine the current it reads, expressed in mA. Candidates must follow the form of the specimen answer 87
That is 5.5
